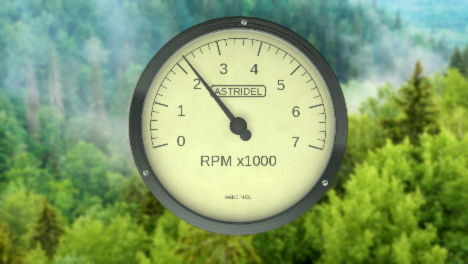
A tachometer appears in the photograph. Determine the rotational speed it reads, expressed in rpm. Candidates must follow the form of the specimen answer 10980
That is 2200
